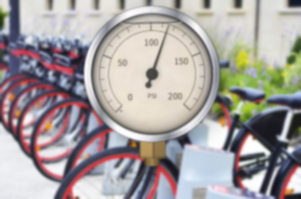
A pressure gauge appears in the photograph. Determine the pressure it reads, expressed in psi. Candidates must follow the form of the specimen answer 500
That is 115
